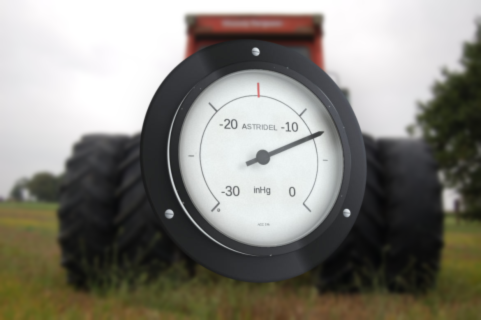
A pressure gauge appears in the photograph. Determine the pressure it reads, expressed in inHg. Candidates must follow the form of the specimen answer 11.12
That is -7.5
